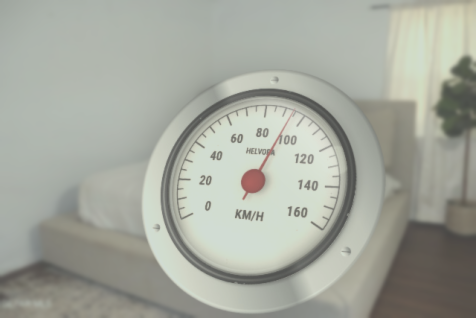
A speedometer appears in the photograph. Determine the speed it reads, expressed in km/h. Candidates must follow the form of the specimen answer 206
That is 95
